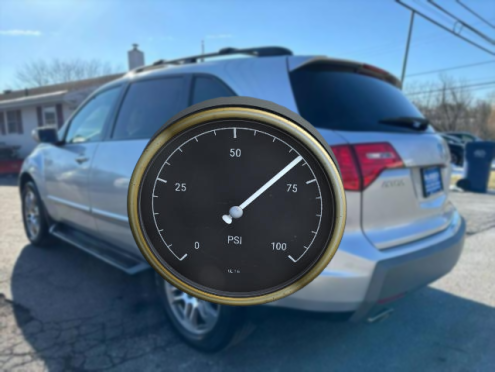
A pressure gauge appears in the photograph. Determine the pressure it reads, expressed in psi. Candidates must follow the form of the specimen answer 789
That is 67.5
